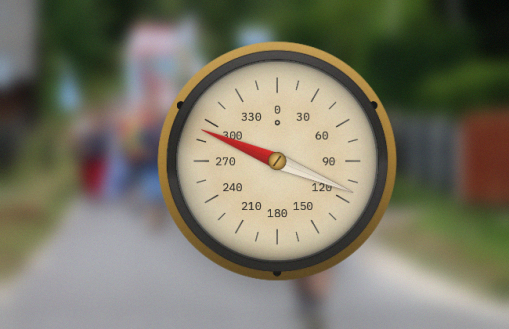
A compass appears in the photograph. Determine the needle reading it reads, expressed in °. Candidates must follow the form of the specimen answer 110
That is 292.5
